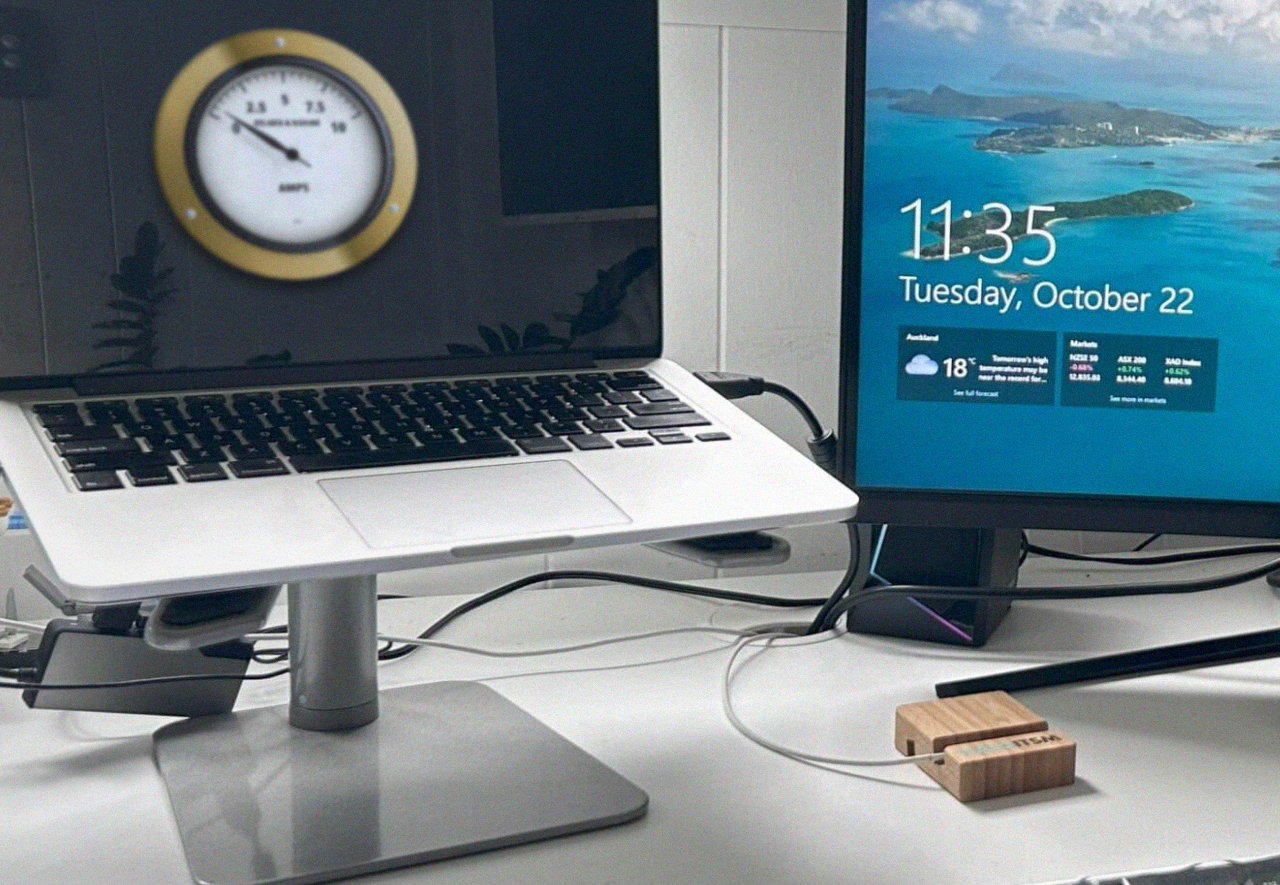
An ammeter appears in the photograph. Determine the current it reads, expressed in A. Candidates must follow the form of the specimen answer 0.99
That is 0.5
